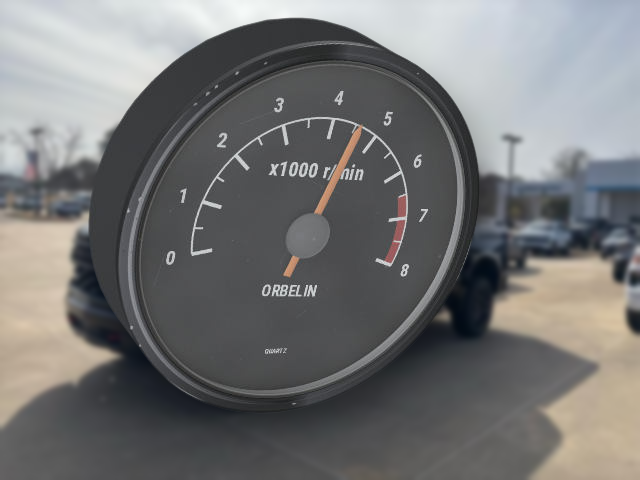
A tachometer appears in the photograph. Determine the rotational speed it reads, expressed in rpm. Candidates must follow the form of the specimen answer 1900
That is 4500
